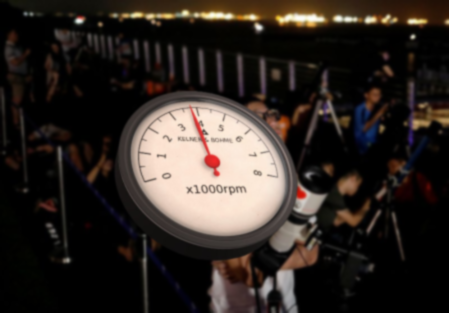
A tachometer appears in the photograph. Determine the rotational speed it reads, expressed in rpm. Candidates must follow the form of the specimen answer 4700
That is 3750
